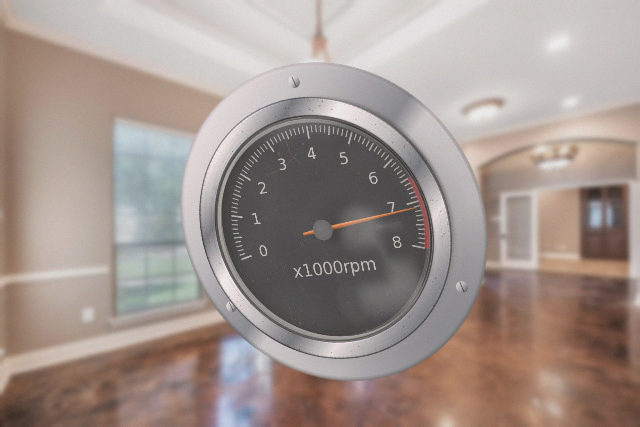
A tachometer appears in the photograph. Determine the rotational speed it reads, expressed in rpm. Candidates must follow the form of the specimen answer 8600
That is 7100
